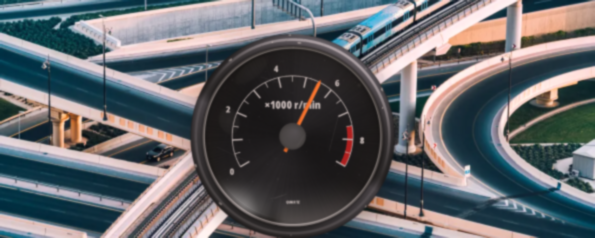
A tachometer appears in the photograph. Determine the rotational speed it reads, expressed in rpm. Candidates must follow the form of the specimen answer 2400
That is 5500
